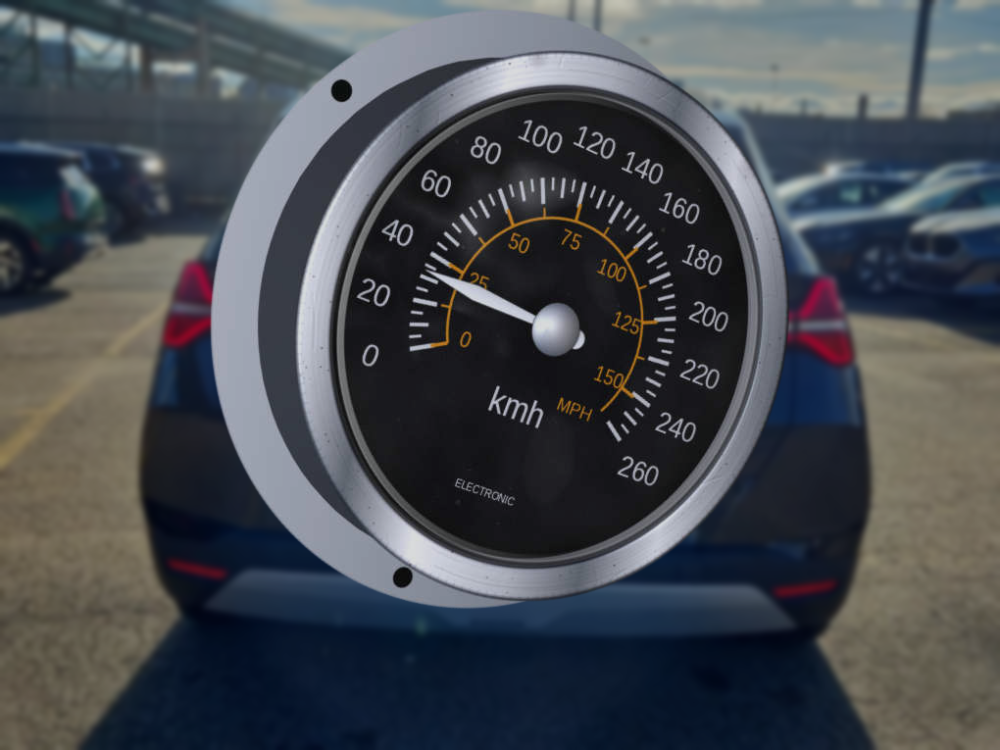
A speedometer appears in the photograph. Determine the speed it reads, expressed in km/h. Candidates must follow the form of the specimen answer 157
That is 32.5
